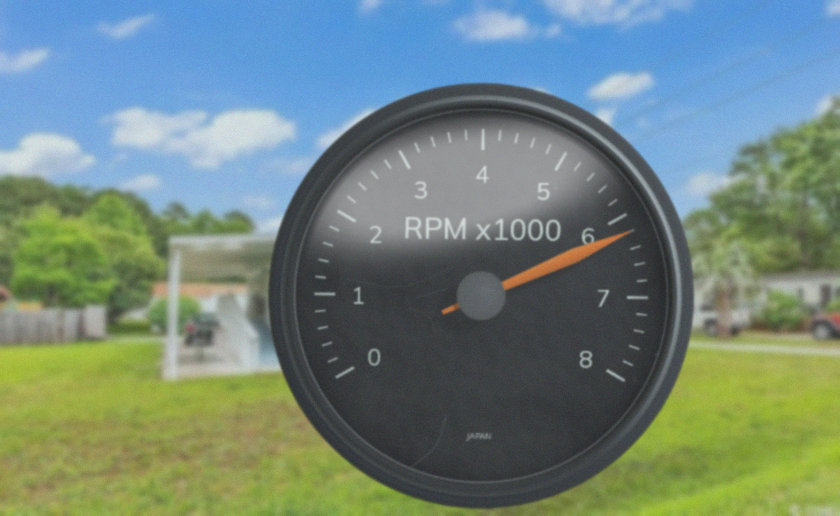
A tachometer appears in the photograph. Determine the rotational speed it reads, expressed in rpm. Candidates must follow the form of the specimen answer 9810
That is 6200
